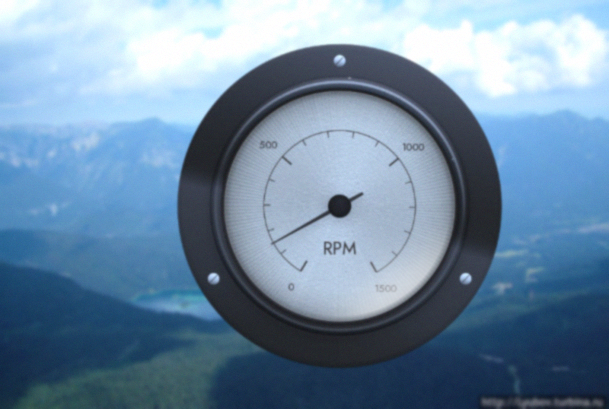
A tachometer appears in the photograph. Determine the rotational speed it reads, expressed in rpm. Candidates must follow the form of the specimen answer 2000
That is 150
